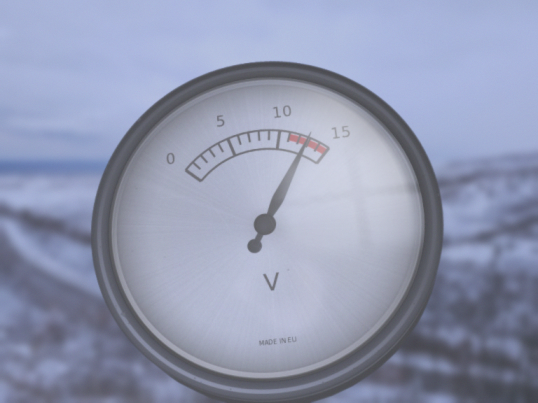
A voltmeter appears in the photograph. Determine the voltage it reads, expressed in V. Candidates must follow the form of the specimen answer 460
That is 13
